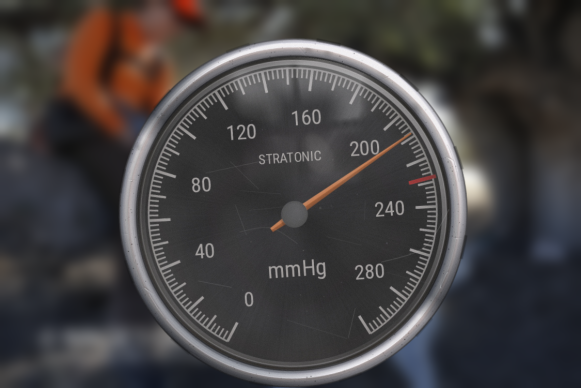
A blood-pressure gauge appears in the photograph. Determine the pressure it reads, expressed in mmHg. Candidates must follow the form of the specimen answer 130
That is 208
